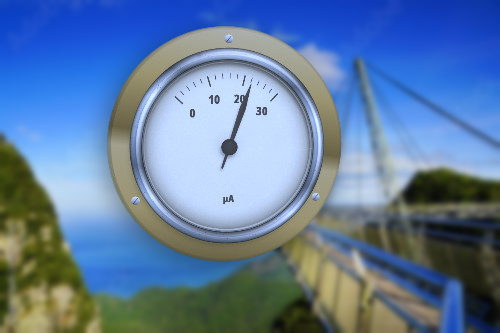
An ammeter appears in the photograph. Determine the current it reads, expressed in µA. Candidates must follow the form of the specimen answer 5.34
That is 22
